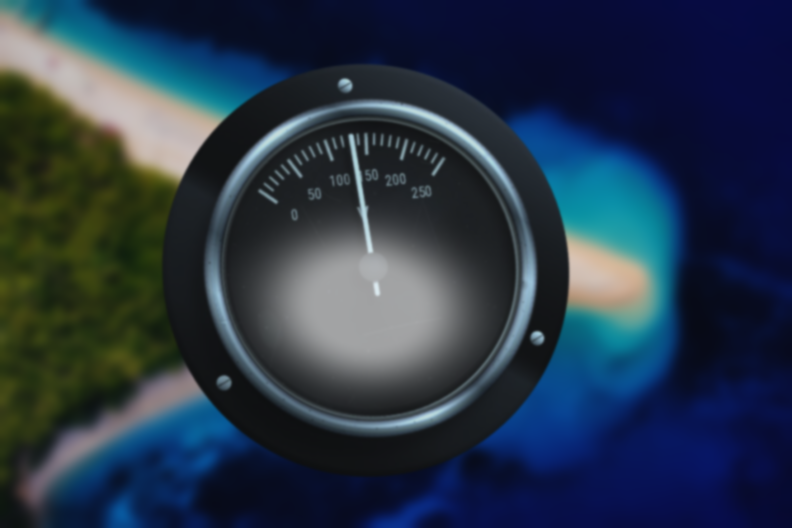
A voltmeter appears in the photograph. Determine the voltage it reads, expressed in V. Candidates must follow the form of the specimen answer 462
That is 130
